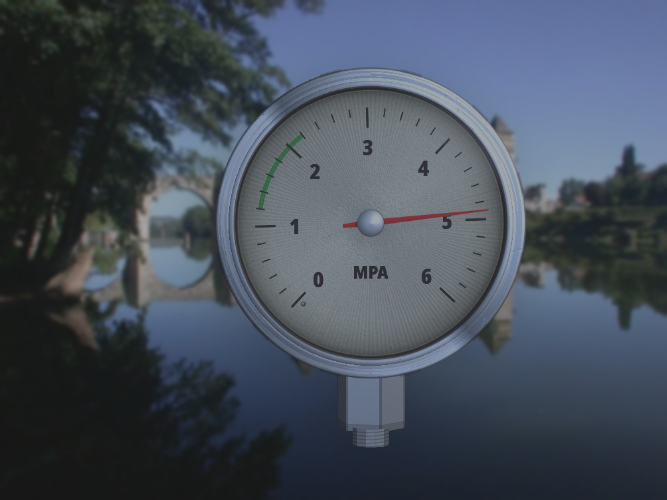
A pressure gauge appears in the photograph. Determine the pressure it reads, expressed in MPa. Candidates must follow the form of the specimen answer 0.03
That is 4.9
